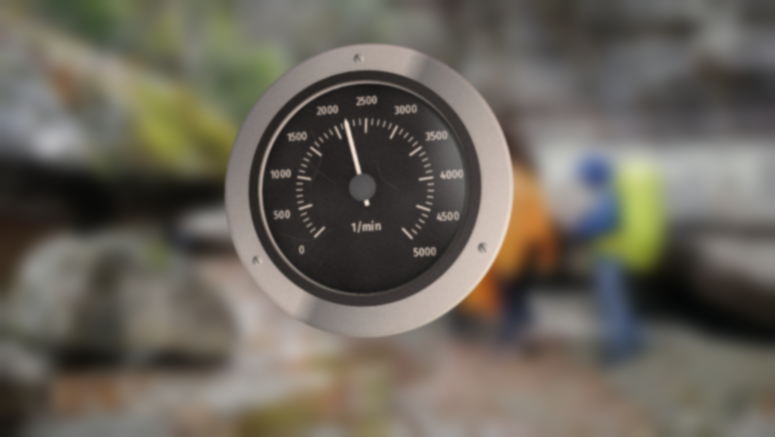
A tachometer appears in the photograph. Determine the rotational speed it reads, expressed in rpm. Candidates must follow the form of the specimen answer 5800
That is 2200
